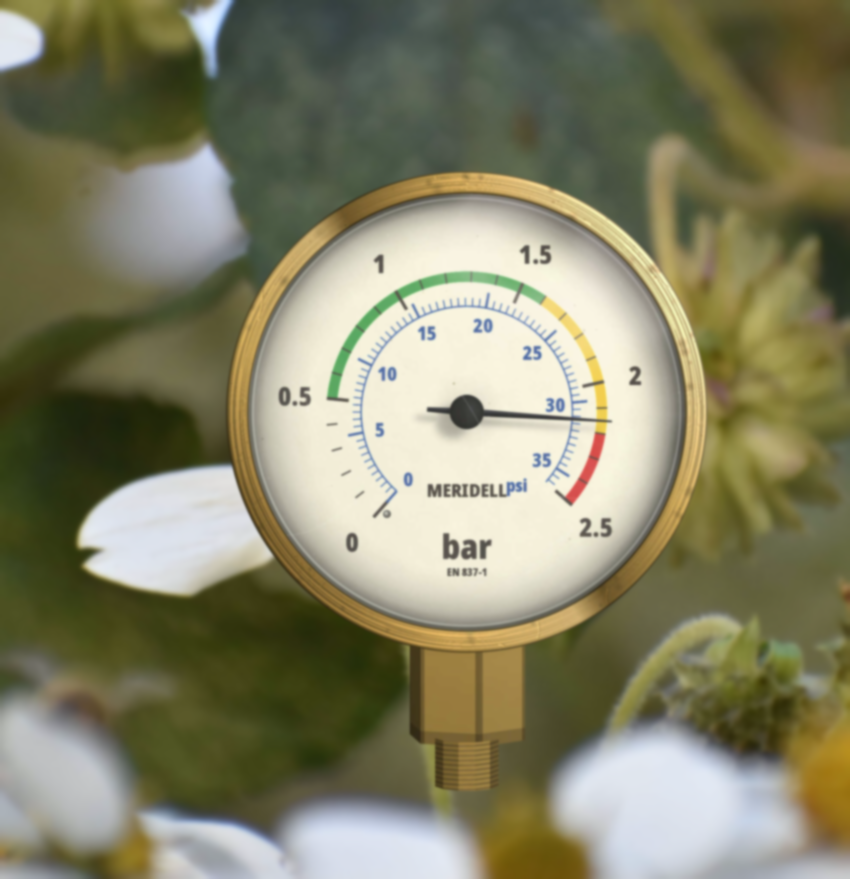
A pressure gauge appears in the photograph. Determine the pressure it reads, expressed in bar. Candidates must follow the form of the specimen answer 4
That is 2.15
